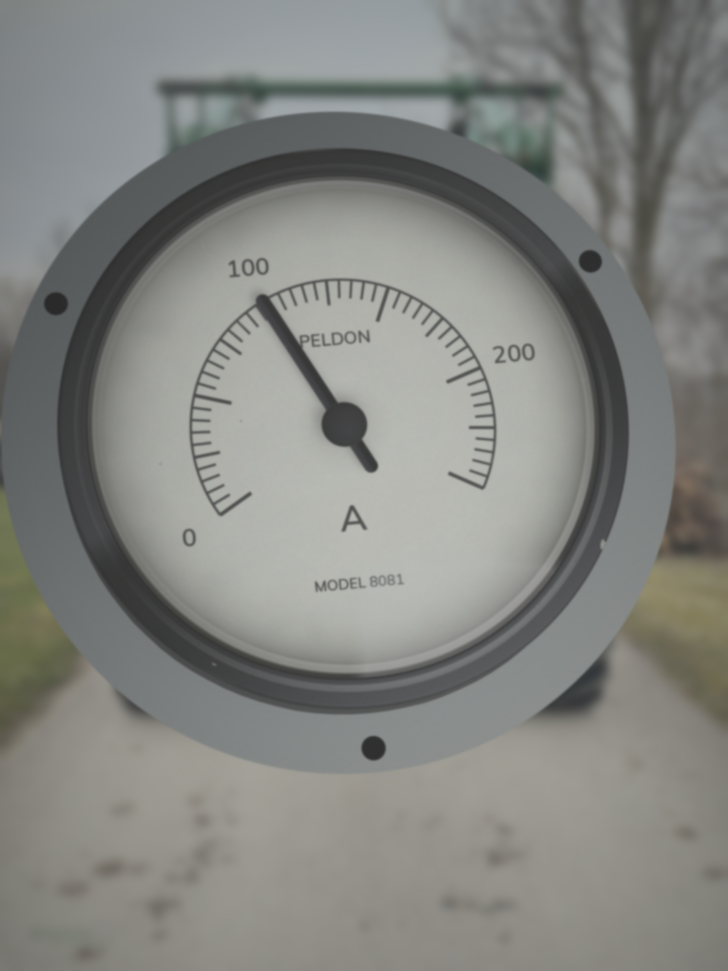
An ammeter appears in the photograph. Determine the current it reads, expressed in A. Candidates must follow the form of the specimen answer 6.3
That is 97.5
